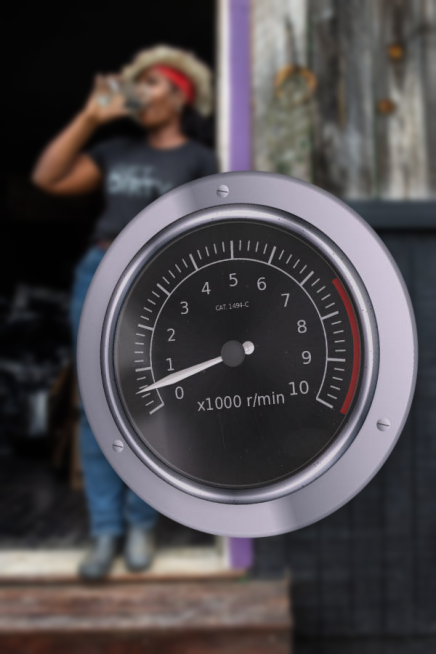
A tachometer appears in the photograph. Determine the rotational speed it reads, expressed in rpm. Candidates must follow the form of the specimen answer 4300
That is 500
